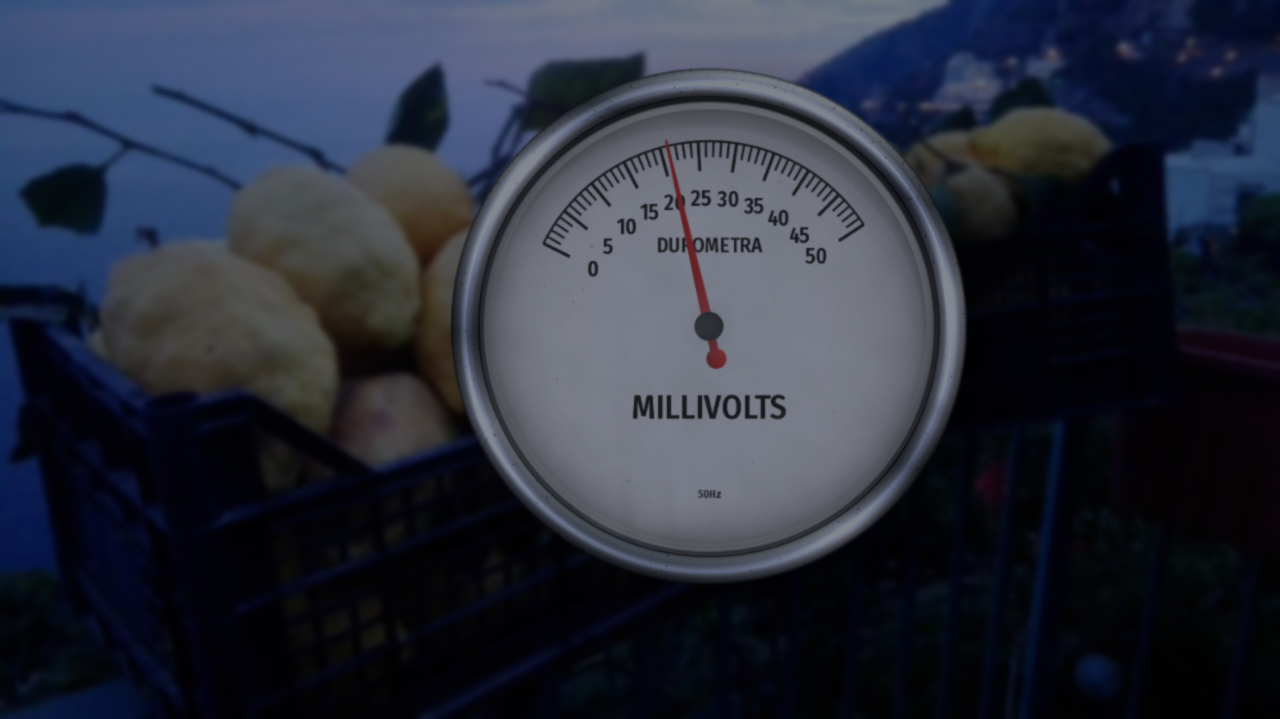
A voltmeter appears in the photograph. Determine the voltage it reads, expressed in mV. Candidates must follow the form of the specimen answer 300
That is 21
